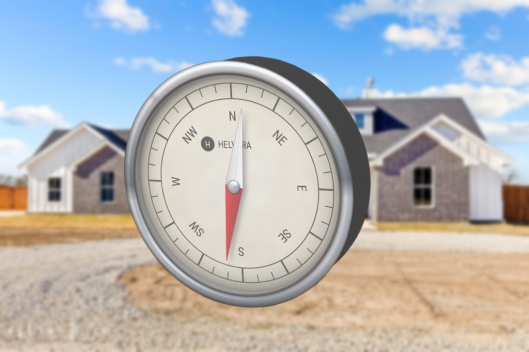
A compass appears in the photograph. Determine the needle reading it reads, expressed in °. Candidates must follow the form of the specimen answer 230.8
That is 190
